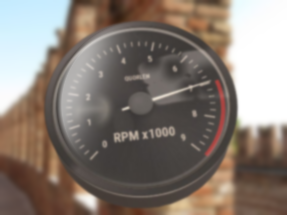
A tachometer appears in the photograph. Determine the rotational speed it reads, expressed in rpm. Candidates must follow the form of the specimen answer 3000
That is 7000
